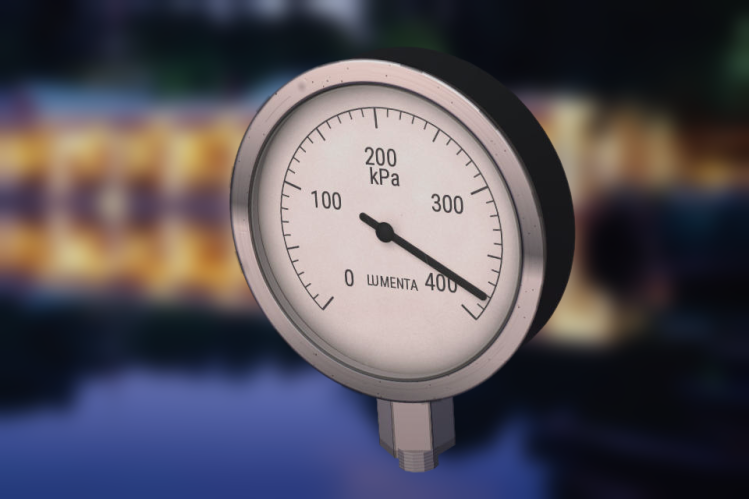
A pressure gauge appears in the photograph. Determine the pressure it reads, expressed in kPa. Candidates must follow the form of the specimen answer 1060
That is 380
